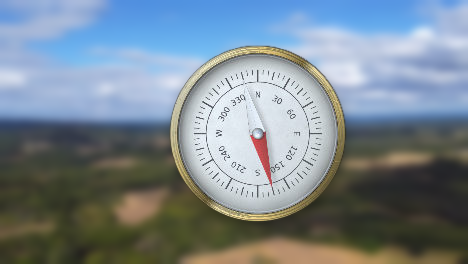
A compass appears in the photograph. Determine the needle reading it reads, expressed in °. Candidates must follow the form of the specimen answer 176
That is 165
